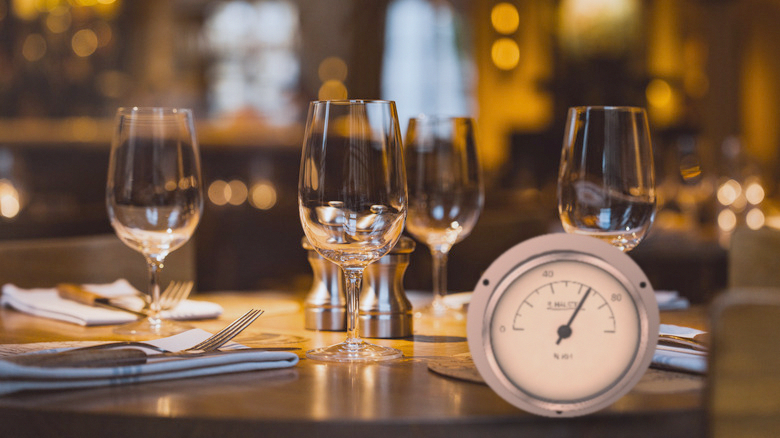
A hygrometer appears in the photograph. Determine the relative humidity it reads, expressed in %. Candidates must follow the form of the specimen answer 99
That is 65
